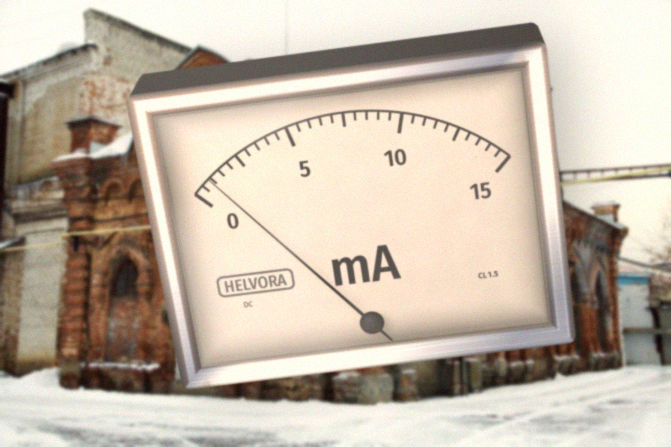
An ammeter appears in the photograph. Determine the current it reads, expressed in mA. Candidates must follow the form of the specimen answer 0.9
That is 1
